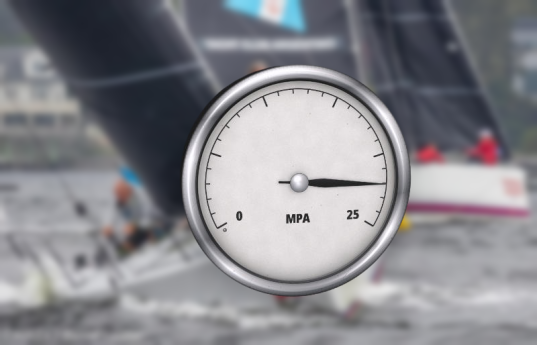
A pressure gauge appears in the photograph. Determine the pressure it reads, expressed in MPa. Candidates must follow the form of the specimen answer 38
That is 22
